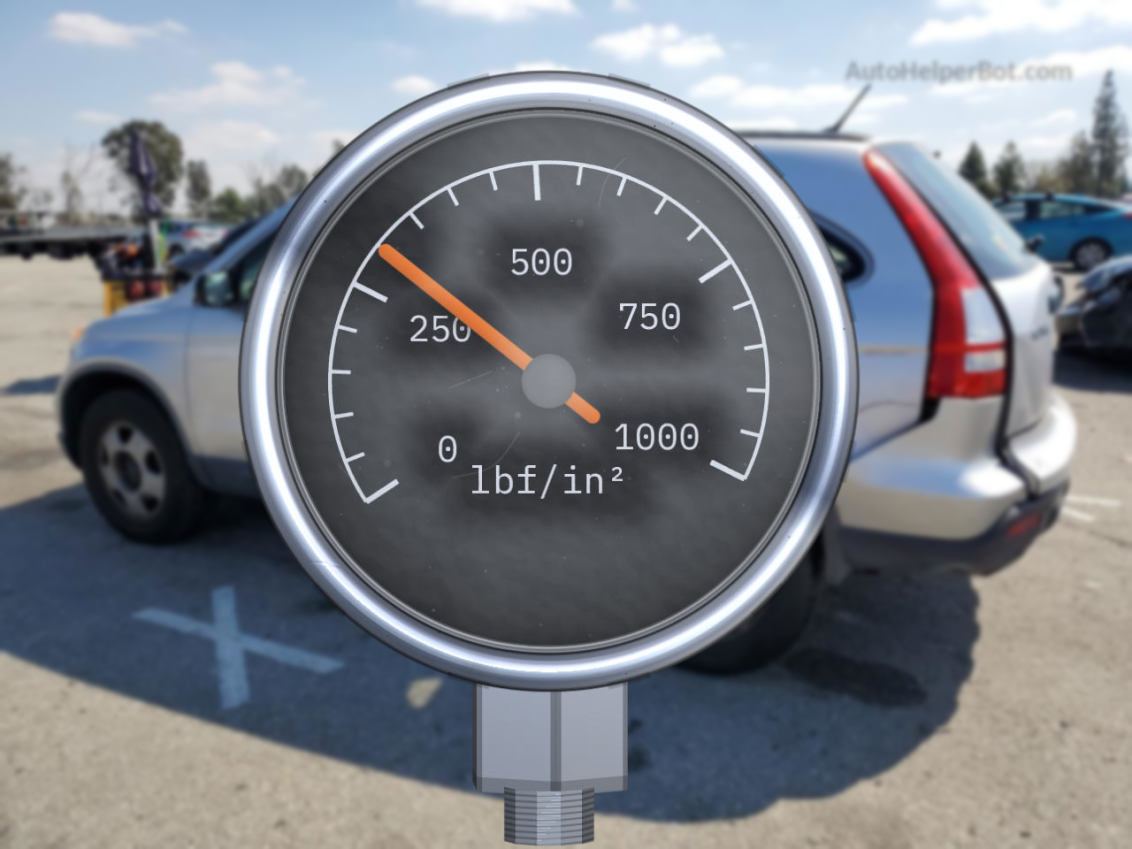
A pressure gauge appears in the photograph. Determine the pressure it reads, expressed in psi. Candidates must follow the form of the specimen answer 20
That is 300
